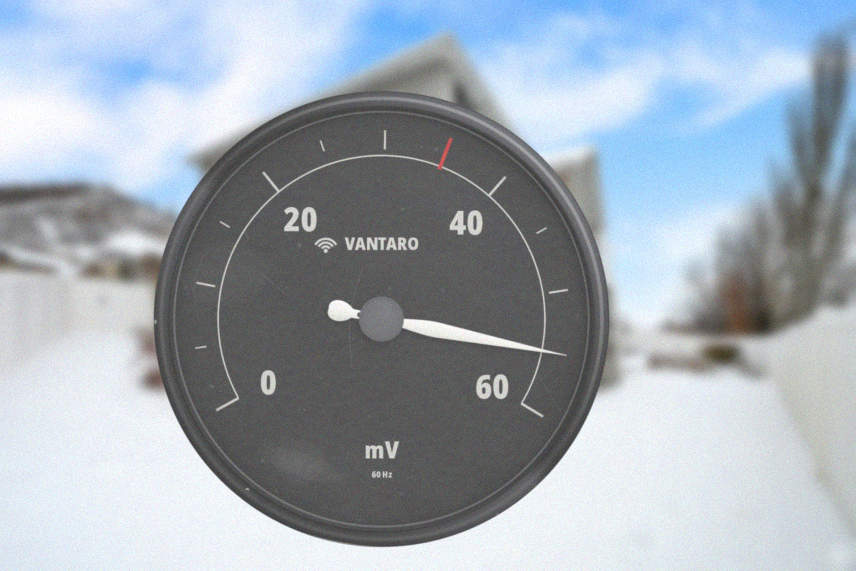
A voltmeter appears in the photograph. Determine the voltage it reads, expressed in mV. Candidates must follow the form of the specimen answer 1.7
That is 55
